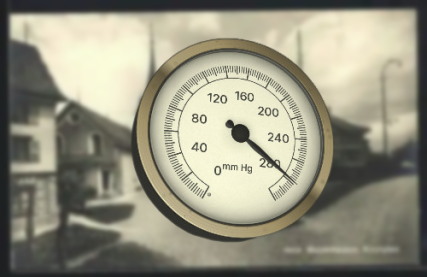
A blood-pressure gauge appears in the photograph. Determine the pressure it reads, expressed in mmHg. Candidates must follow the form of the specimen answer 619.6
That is 280
